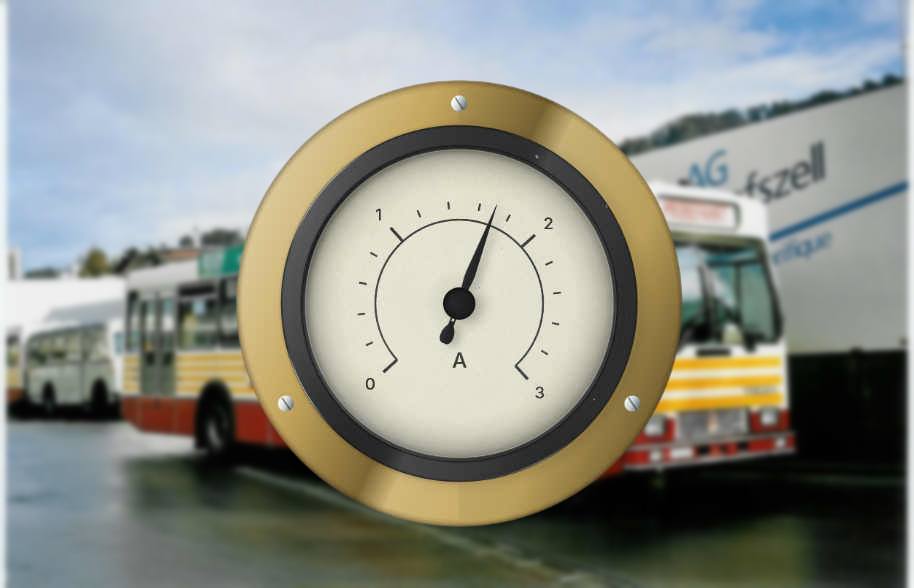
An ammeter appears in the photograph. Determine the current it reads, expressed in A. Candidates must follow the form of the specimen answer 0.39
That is 1.7
